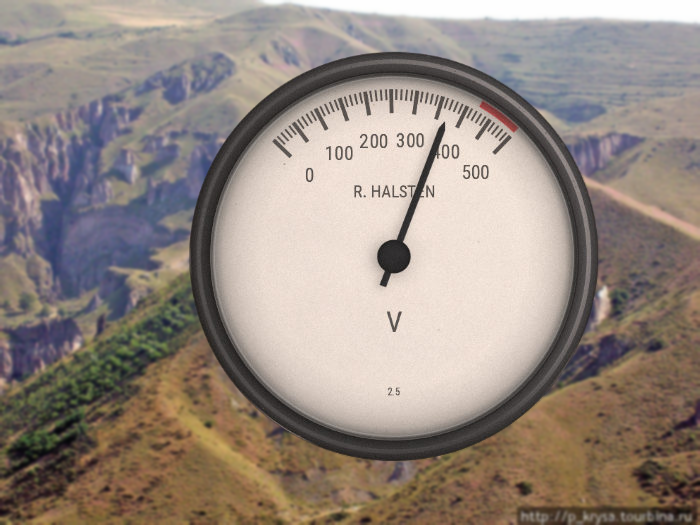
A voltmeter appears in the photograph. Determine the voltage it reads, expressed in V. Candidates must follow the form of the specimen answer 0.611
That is 370
